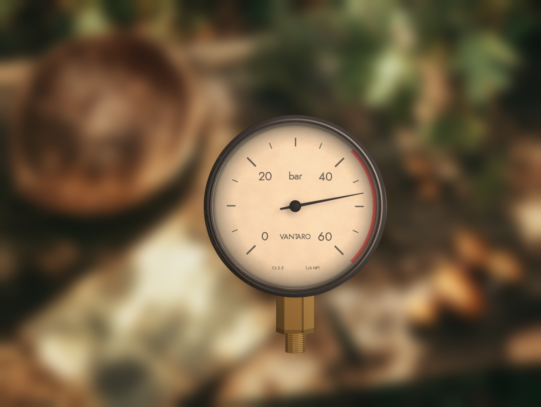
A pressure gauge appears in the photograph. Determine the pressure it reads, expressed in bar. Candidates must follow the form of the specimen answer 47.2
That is 47.5
